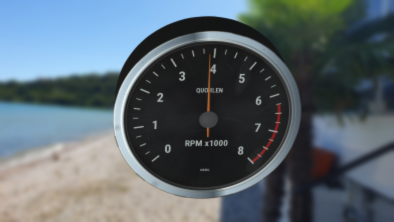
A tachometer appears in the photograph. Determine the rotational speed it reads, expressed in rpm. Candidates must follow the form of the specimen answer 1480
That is 3875
